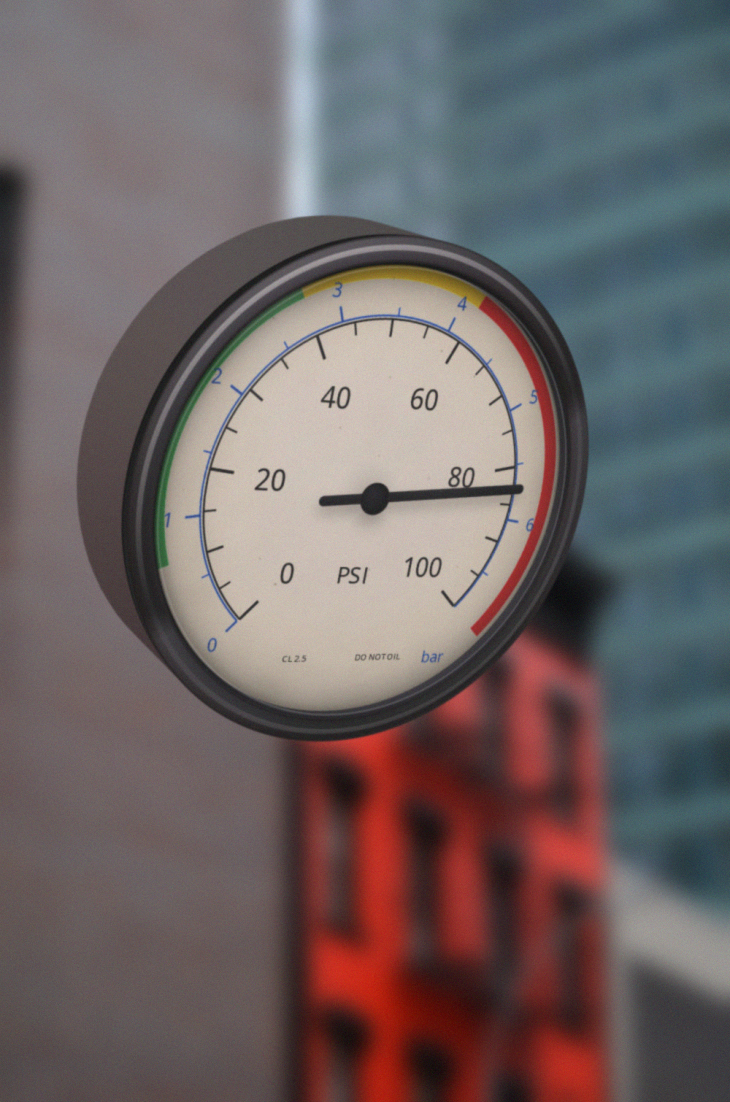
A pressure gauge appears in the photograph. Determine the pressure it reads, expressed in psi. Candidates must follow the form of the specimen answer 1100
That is 82.5
